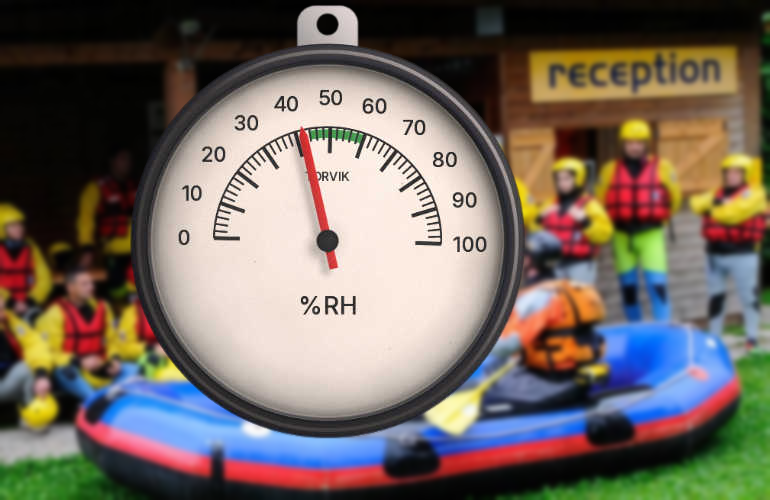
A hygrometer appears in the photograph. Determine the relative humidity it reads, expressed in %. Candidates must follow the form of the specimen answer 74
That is 42
